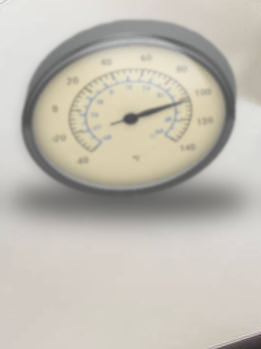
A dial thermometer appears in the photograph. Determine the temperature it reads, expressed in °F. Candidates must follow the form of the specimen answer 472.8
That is 100
